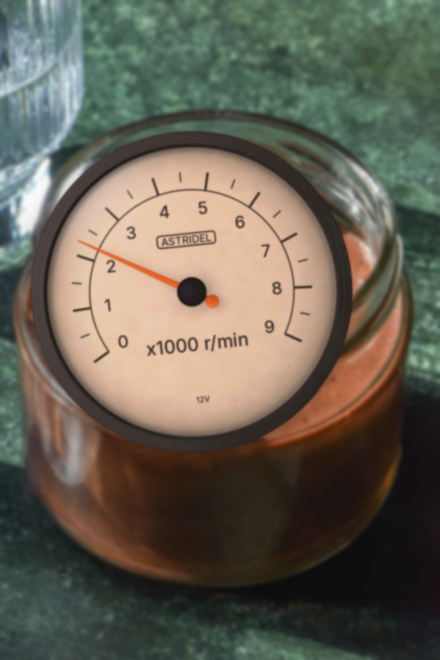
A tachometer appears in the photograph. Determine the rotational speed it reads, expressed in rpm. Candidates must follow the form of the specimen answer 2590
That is 2250
